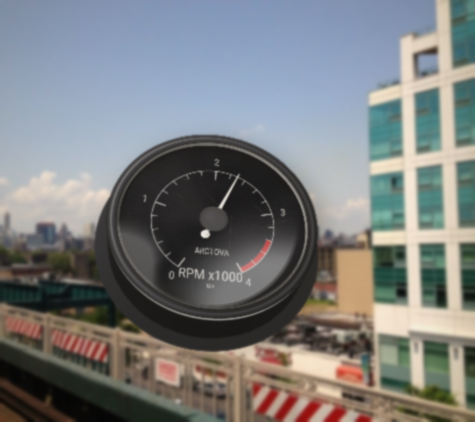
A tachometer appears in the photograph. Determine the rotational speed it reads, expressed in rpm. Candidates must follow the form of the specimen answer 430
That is 2300
